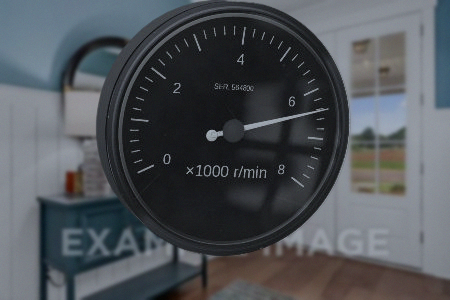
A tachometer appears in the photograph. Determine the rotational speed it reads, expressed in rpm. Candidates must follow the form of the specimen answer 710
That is 6400
